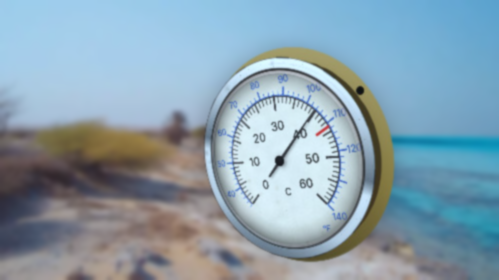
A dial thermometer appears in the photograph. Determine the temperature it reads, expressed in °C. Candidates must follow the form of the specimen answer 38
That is 40
